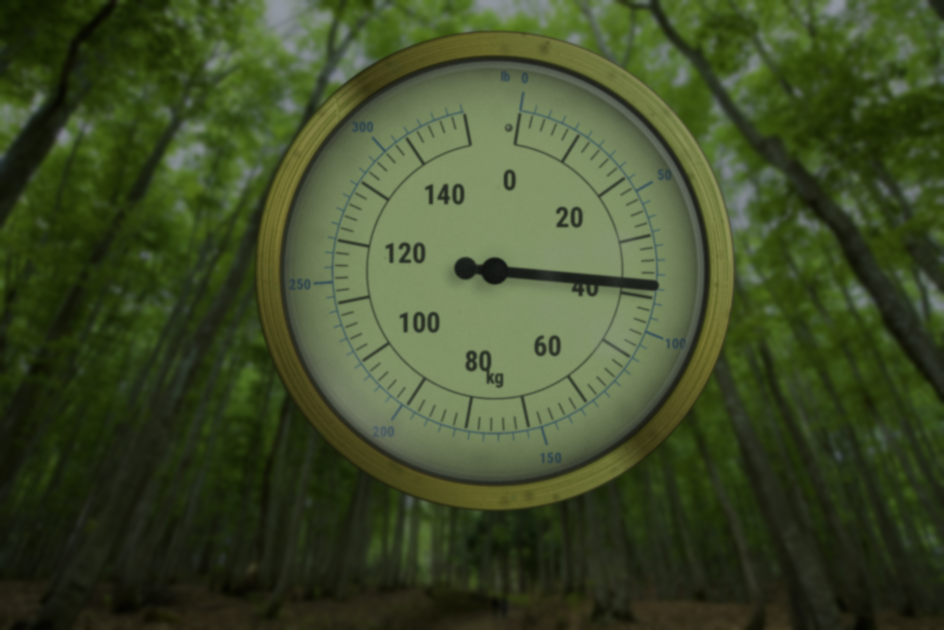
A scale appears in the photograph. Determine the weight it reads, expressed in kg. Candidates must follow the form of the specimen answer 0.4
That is 38
